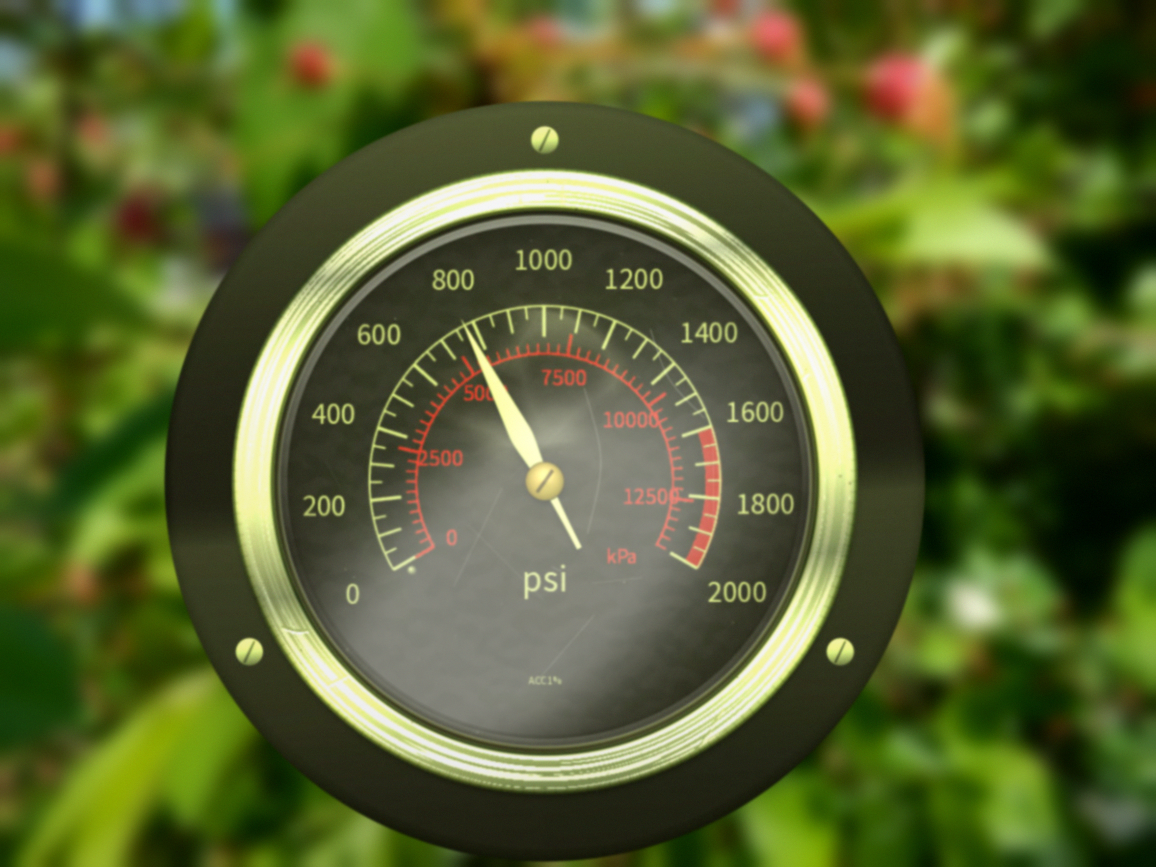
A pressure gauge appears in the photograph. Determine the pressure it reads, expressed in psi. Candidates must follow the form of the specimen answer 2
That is 775
